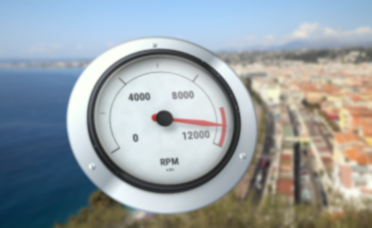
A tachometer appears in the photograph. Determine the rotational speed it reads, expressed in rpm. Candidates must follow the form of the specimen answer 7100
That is 11000
